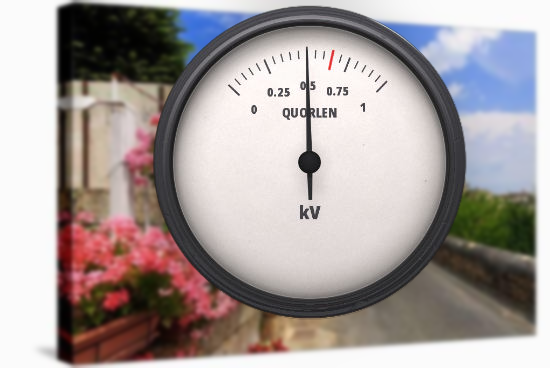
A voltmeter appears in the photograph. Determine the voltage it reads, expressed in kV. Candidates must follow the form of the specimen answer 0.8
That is 0.5
